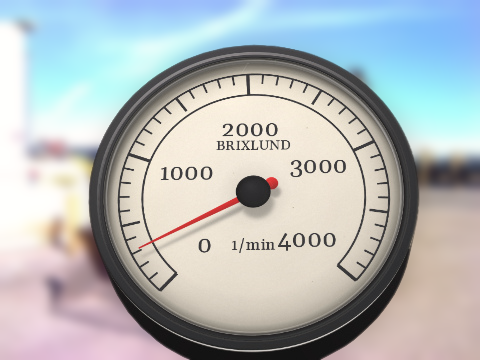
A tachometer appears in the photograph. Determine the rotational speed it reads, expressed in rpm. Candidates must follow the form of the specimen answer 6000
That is 300
